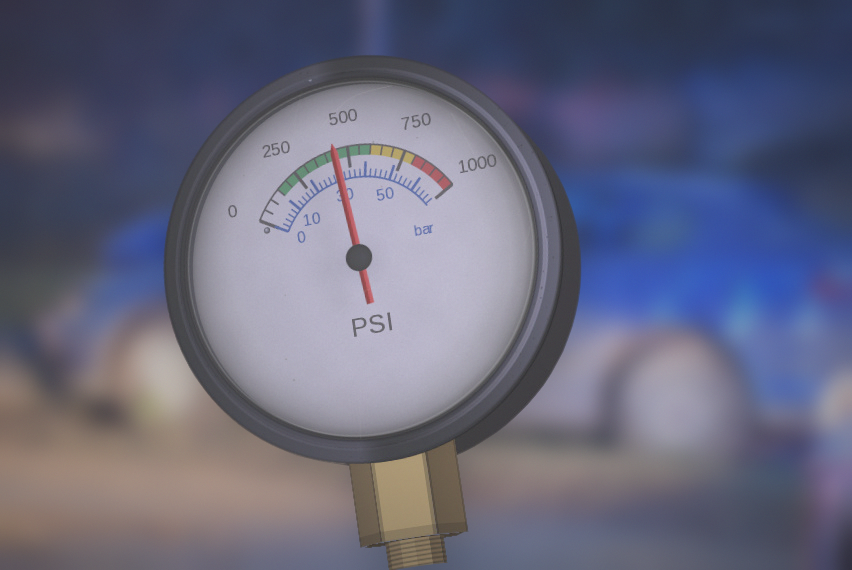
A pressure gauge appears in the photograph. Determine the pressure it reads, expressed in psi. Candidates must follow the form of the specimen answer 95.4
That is 450
